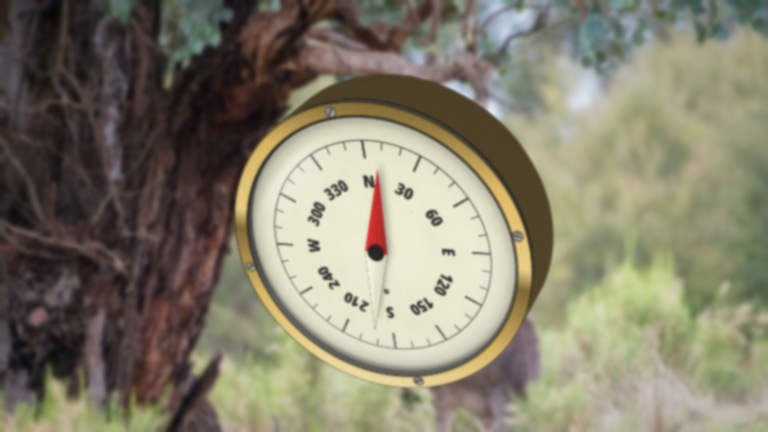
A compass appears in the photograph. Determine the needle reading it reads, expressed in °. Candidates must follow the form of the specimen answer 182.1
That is 10
